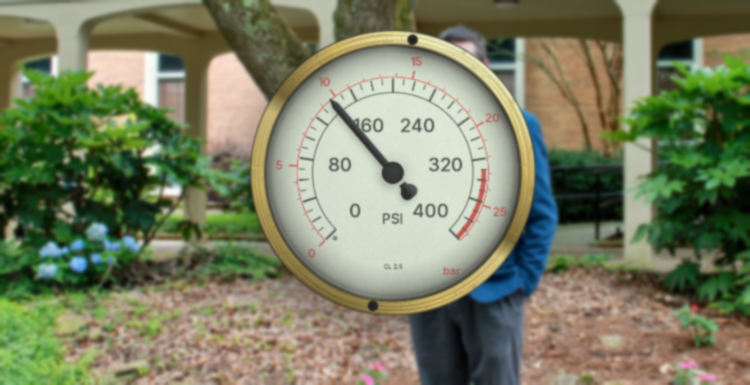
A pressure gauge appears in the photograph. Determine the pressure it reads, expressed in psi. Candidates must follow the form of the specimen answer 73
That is 140
